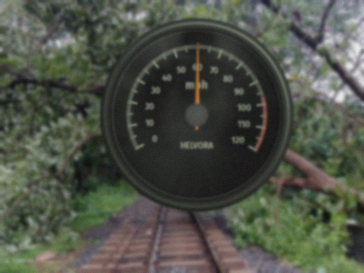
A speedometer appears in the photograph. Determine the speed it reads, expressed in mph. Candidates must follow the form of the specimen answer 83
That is 60
